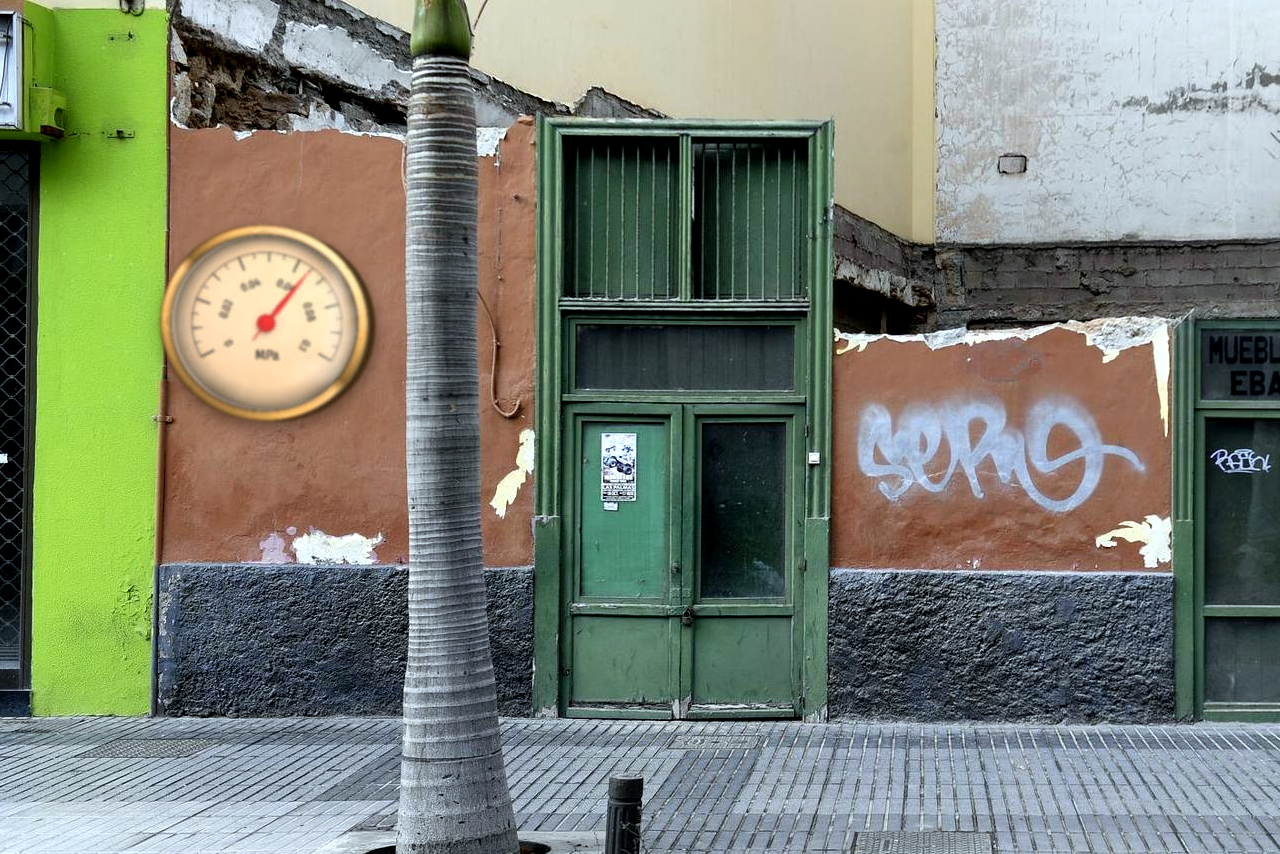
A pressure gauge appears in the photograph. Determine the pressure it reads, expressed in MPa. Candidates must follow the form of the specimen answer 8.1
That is 0.065
